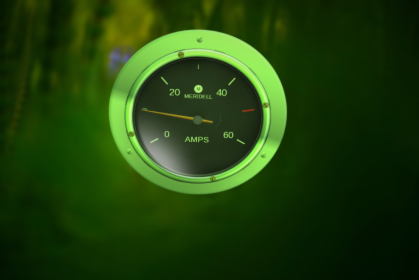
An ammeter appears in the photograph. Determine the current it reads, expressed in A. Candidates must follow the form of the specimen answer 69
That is 10
